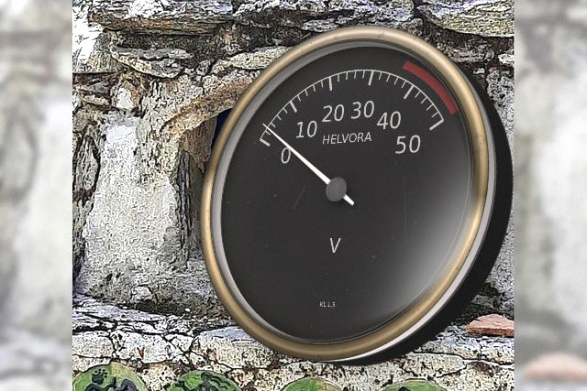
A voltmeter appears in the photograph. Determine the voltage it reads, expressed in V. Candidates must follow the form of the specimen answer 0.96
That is 3
